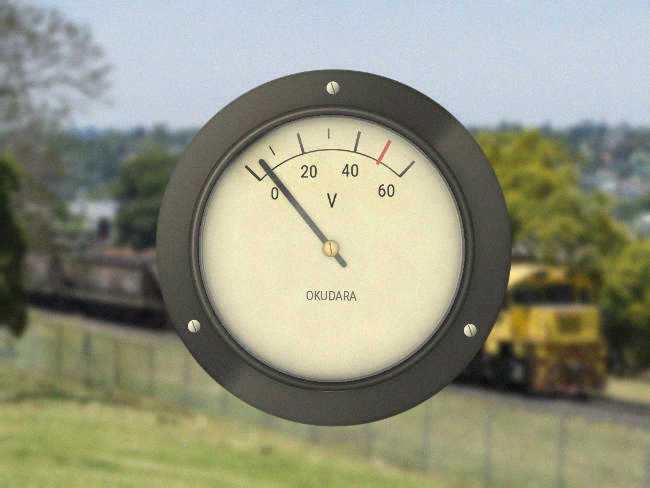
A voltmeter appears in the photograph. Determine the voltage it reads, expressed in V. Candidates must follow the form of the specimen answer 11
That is 5
